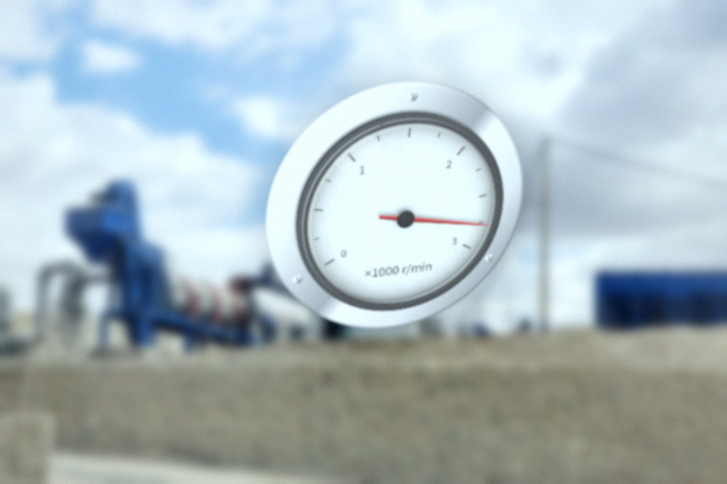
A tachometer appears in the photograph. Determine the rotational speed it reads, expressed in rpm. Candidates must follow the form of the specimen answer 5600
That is 2750
